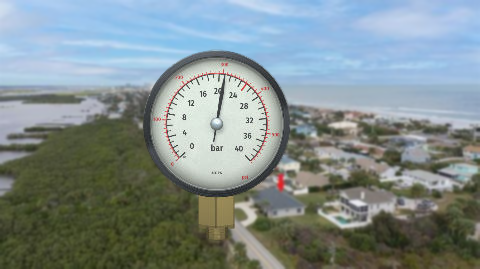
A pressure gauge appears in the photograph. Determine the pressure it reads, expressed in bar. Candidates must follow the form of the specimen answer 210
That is 21
